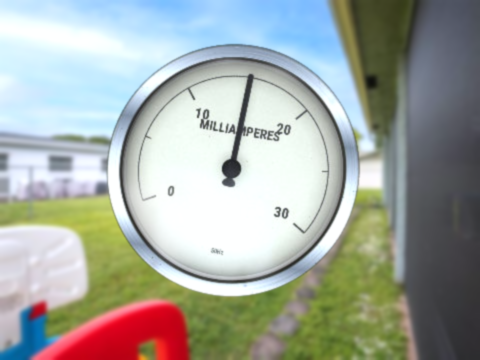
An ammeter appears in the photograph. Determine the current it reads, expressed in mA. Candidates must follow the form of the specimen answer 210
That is 15
